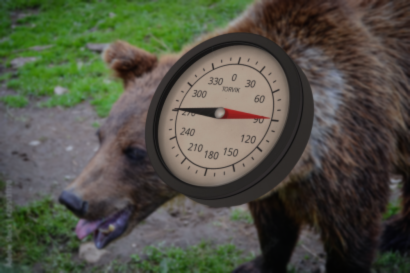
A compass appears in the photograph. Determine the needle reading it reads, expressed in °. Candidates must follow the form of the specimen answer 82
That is 90
